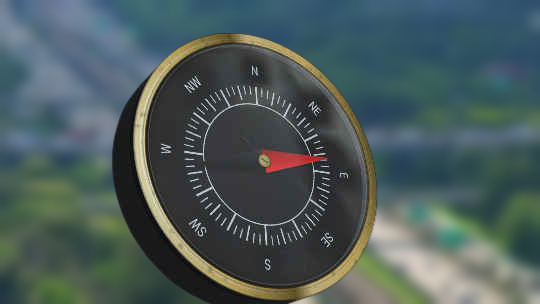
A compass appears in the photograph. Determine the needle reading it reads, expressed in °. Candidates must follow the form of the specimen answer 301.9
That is 80
